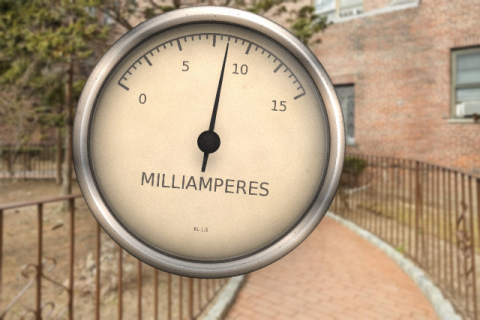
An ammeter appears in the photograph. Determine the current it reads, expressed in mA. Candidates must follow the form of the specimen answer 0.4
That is 8.5
